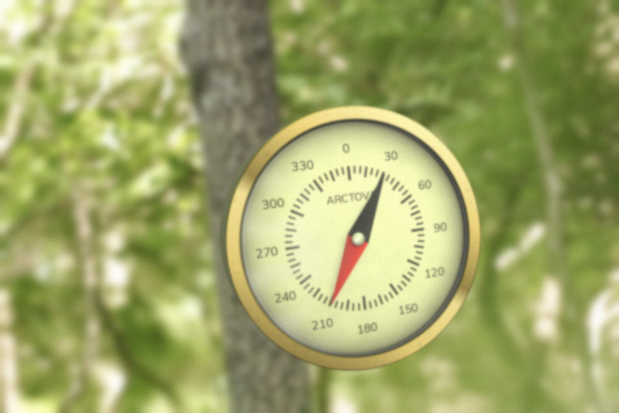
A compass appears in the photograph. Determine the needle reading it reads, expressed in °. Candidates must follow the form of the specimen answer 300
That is 210
